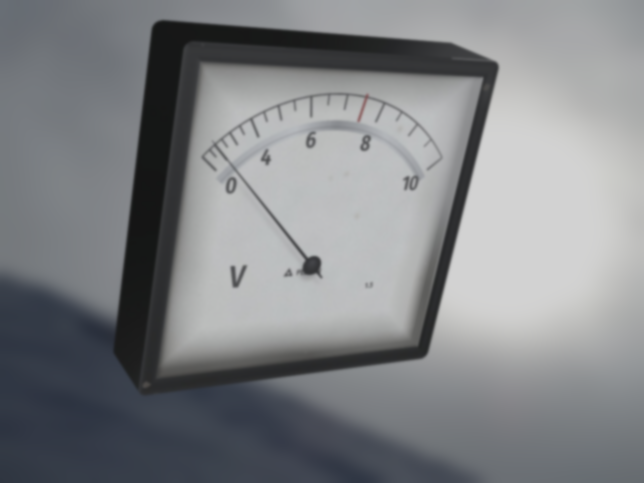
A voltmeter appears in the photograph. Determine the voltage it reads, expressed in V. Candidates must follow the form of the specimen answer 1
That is 2
